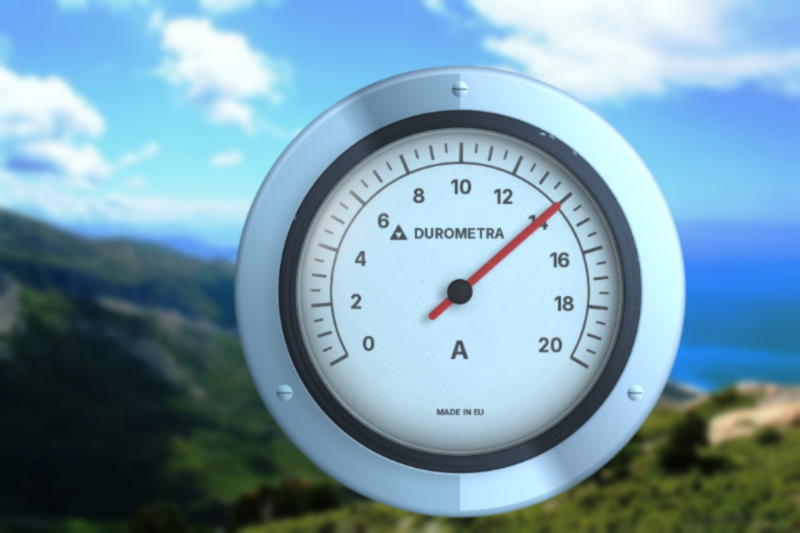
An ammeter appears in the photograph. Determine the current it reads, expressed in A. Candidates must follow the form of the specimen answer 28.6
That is 14
